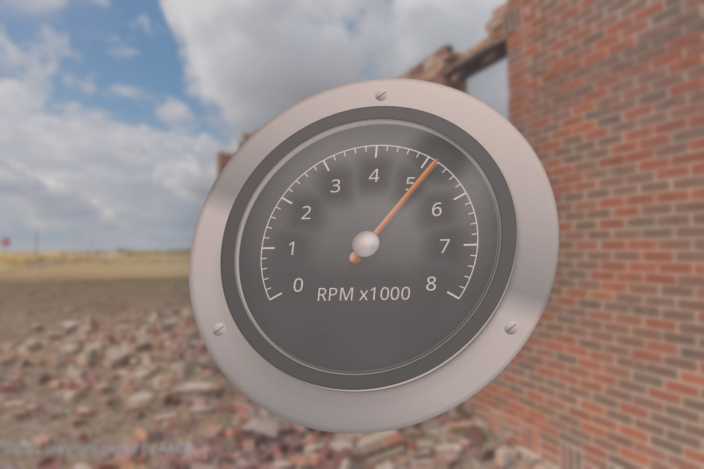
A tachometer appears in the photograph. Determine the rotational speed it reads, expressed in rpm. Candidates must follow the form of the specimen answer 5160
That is 5200
